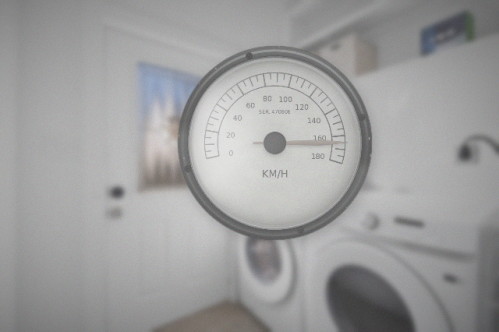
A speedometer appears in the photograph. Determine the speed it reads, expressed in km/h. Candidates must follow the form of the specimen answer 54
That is 165
